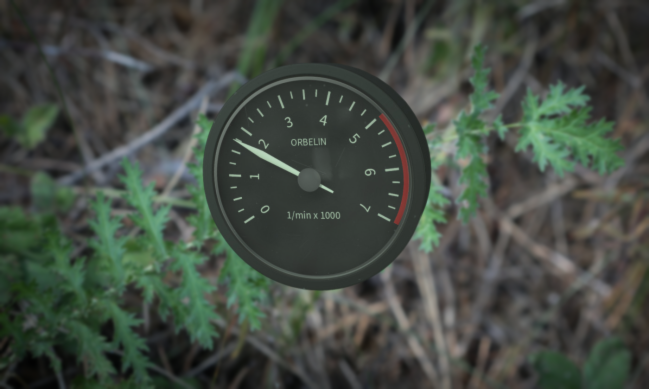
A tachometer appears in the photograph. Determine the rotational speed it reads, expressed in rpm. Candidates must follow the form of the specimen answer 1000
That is 1750
